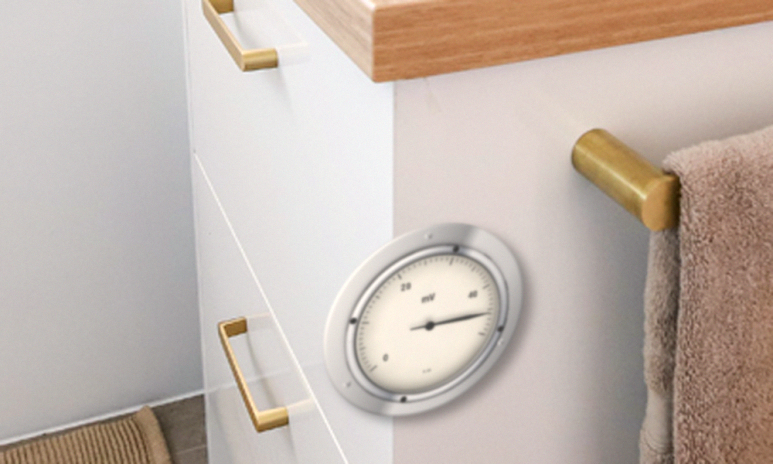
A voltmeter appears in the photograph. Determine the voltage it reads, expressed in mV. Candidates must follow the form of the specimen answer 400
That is 45
